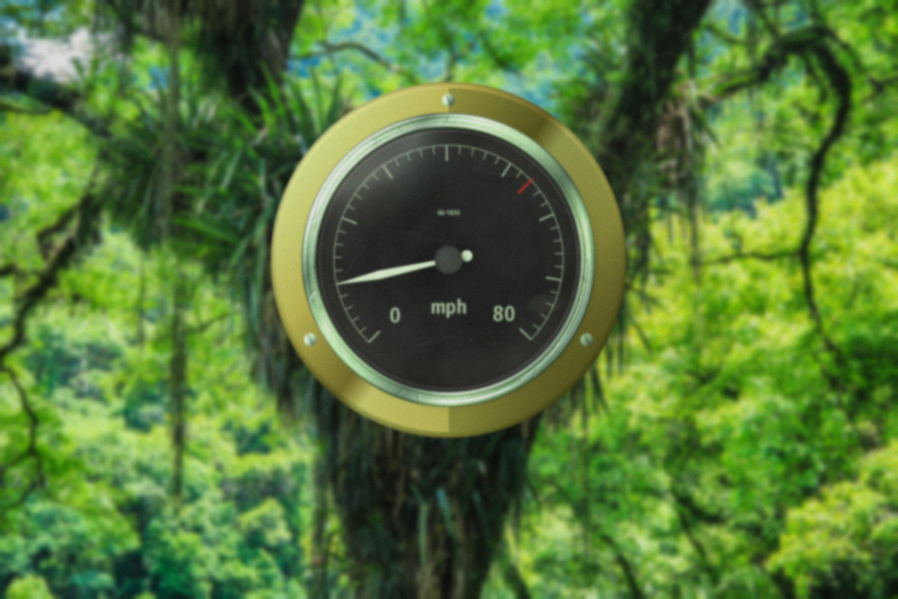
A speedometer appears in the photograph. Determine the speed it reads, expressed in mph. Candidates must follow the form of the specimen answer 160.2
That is 10
